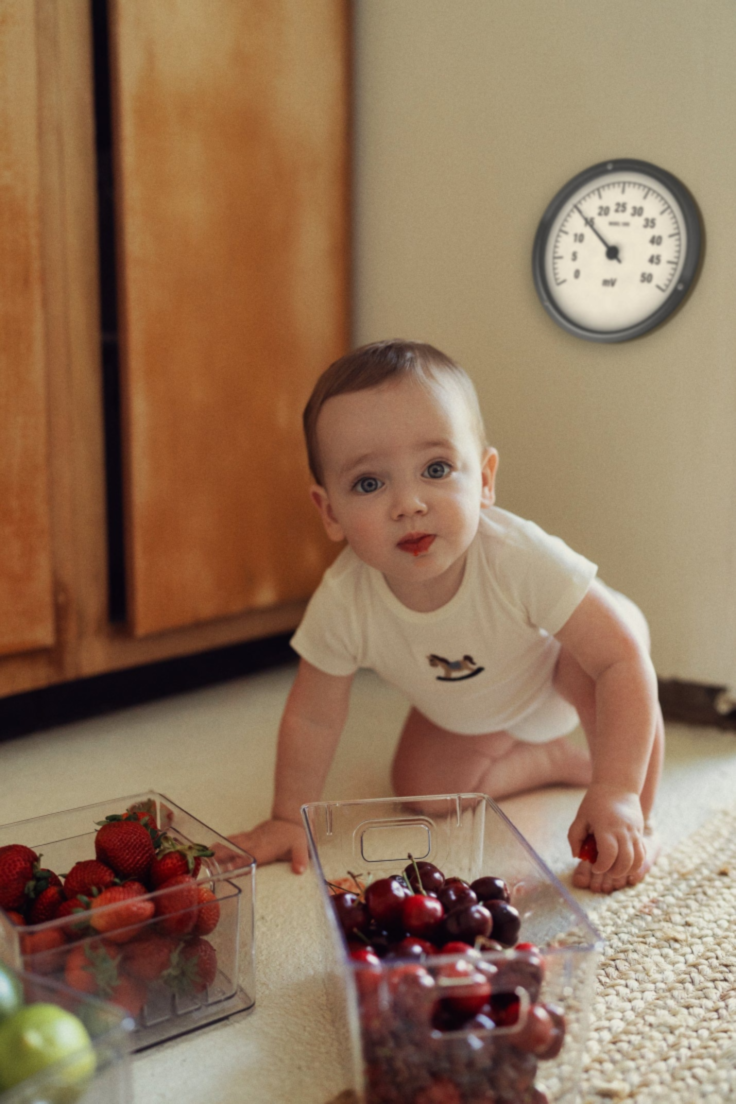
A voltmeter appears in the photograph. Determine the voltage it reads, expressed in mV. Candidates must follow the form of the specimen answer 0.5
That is 15
